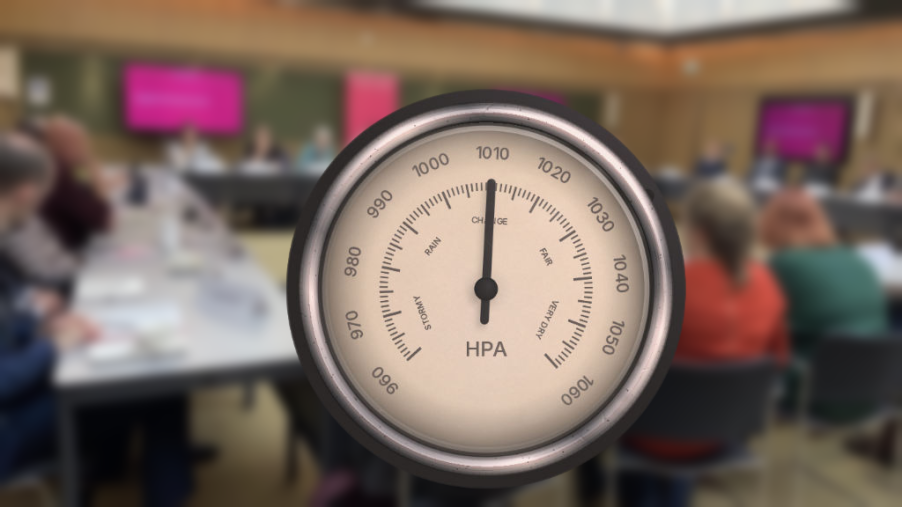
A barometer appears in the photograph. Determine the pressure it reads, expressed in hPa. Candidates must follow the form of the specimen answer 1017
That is 1010
